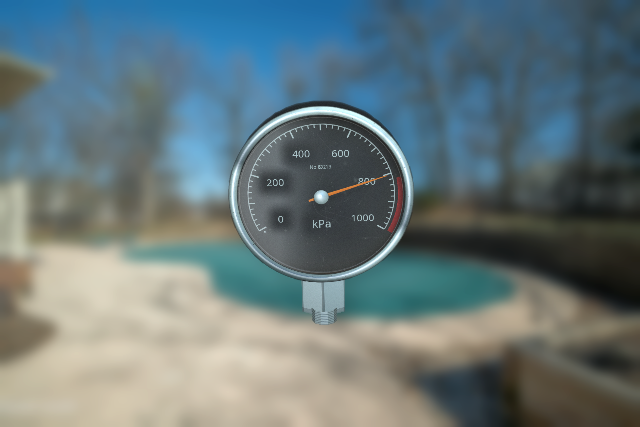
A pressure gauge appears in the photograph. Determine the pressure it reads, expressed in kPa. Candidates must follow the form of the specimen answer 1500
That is 800
